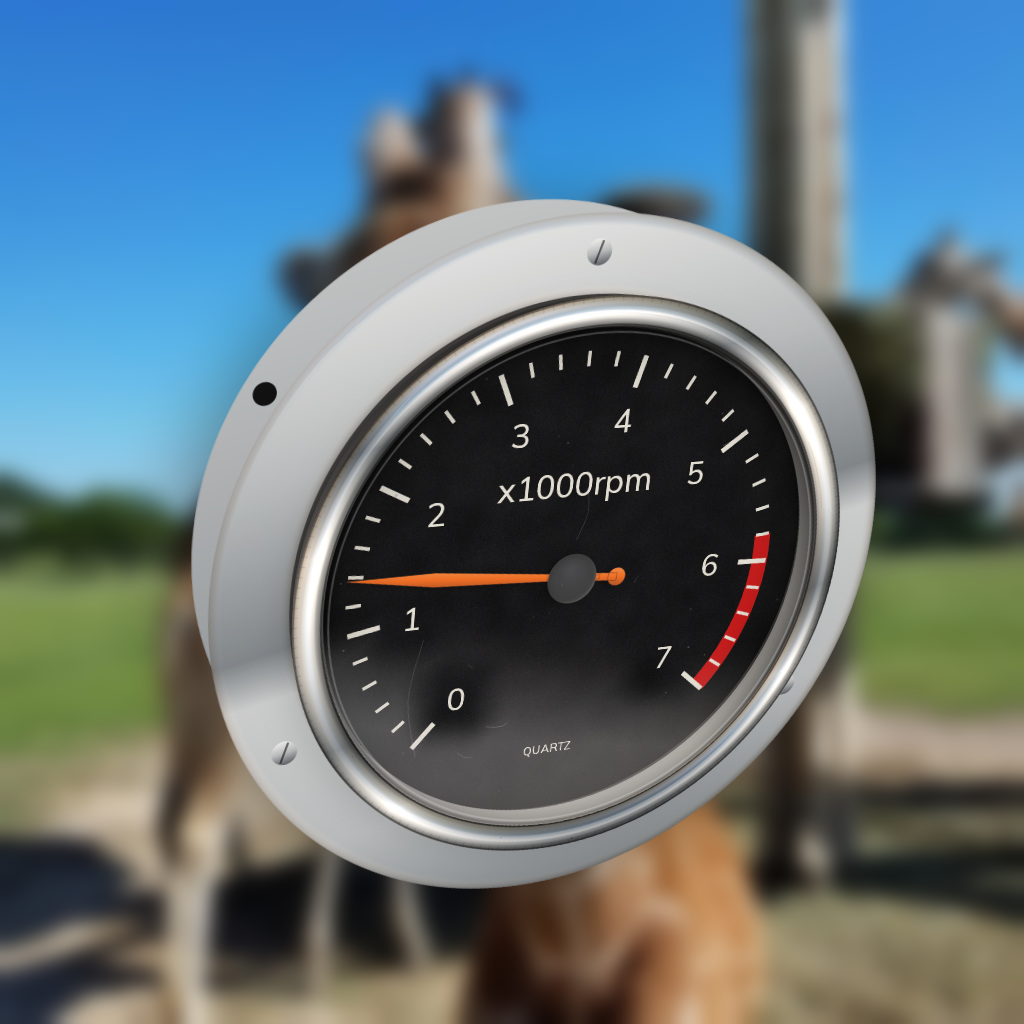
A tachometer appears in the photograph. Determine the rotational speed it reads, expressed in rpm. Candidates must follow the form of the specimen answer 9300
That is 1400
